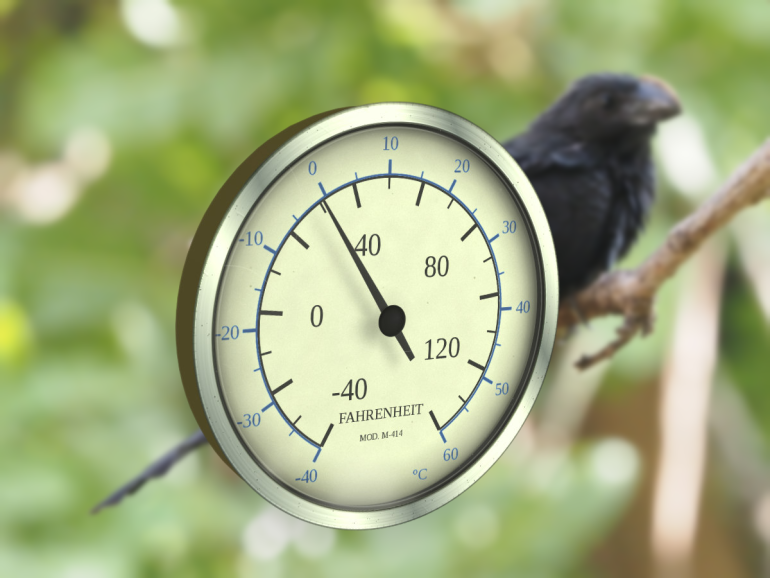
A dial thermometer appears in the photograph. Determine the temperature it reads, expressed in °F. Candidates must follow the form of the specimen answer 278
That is 30
